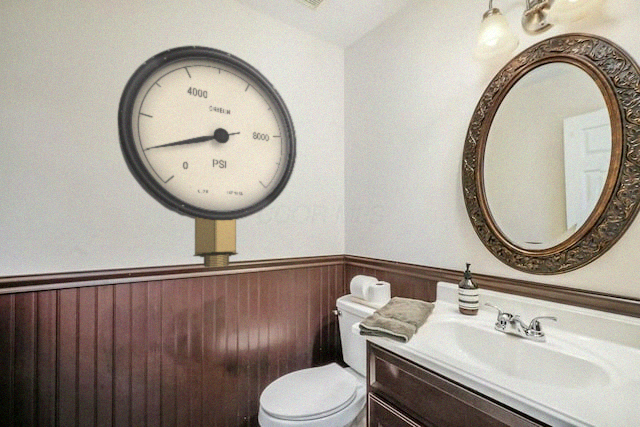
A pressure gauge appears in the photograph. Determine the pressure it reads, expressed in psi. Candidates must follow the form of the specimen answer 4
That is 1000
